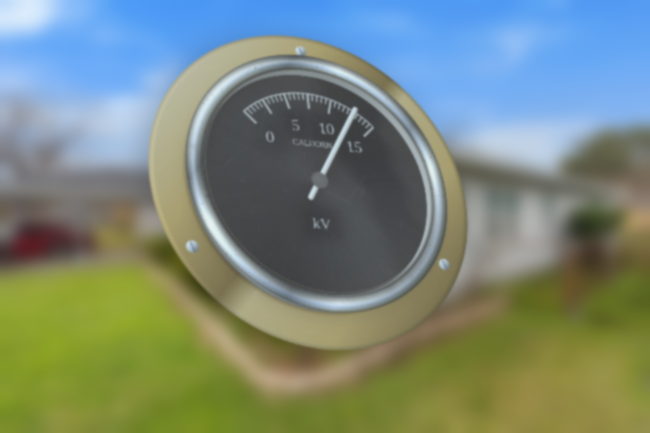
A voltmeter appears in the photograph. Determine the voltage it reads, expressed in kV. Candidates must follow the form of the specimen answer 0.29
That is 12.5
